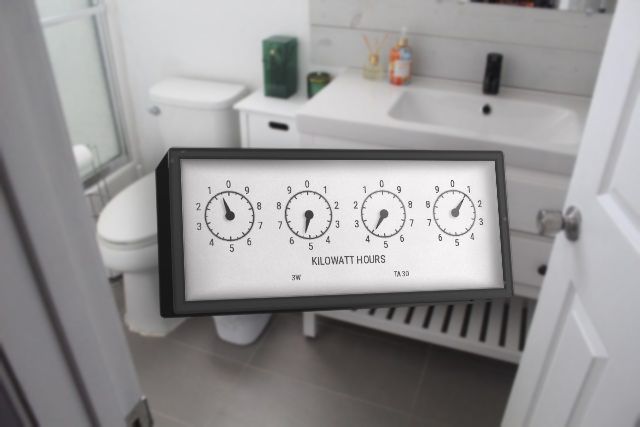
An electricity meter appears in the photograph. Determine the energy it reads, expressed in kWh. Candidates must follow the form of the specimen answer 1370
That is 541
